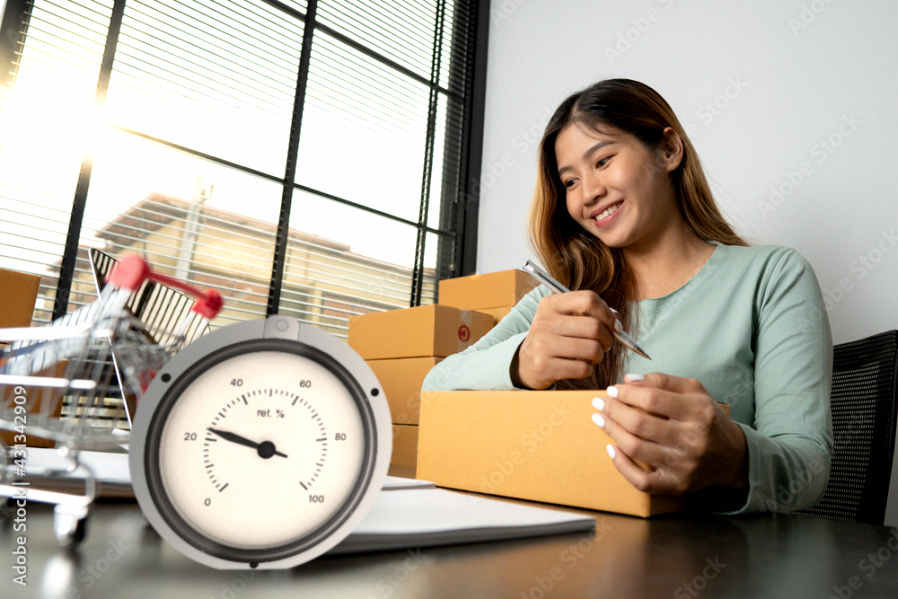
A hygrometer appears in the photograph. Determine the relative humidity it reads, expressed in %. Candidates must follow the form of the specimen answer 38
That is 24
